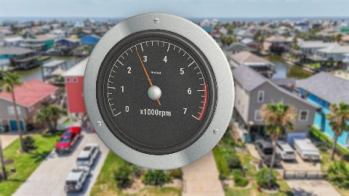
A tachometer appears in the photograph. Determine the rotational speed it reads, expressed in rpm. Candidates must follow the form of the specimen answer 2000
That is 2800
